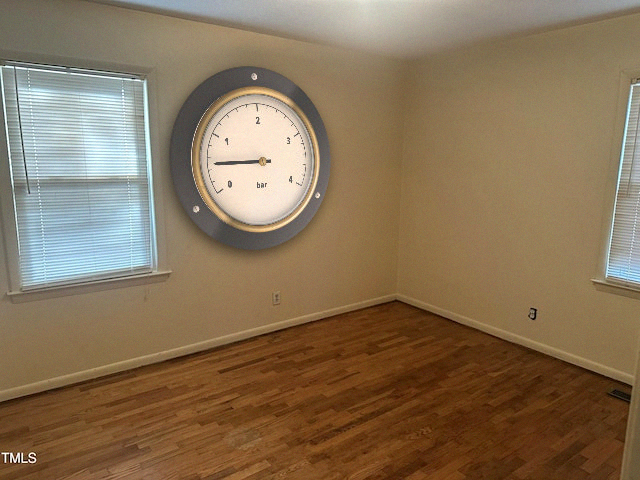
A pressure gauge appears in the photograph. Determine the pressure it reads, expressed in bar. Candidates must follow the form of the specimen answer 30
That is 0.5
